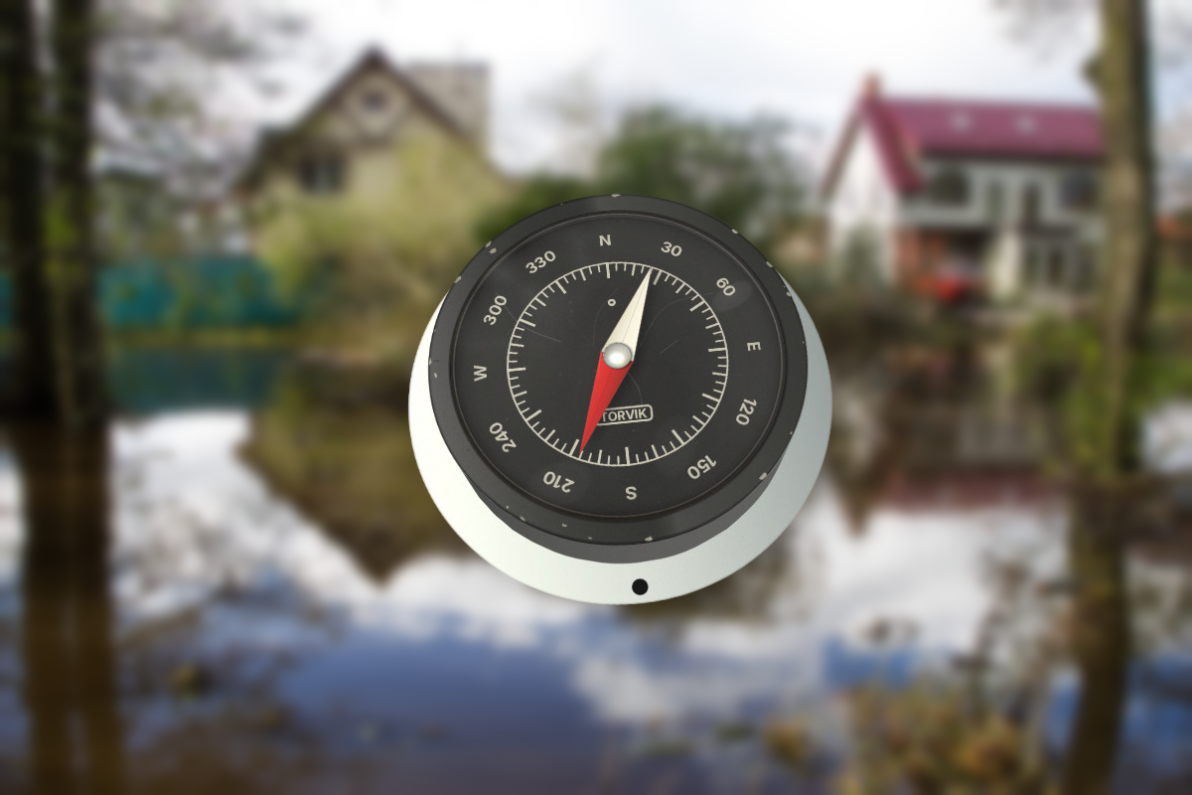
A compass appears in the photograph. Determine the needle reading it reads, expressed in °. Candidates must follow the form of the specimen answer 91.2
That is 205
